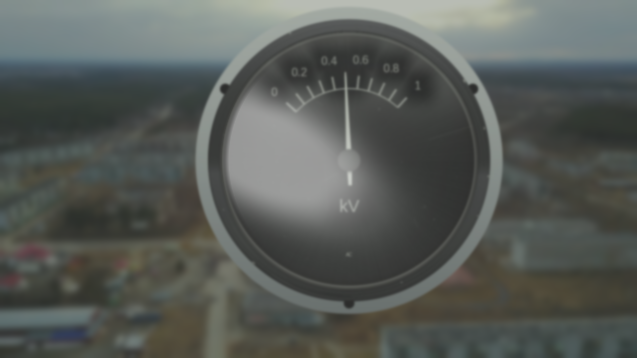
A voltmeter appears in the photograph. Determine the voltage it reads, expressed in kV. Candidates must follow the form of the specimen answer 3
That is 0.5
